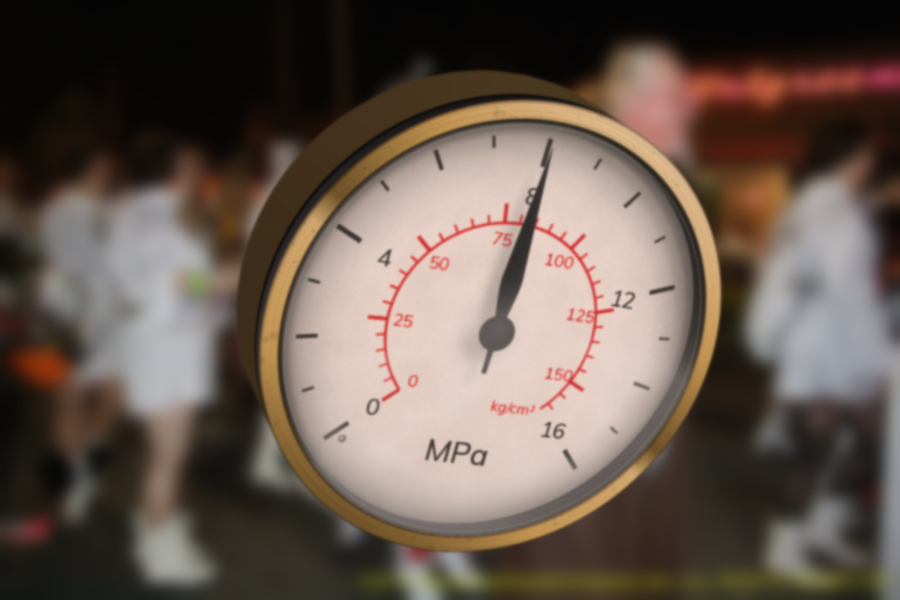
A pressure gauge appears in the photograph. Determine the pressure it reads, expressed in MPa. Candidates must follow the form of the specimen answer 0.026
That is 8
